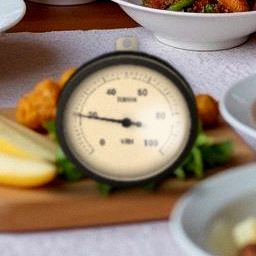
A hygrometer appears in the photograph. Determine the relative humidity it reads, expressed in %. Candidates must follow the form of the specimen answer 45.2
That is 20
